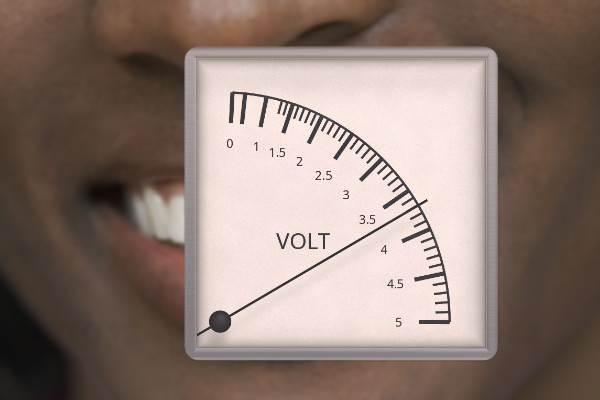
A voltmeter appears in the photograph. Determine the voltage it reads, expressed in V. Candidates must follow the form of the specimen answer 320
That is 3.7
